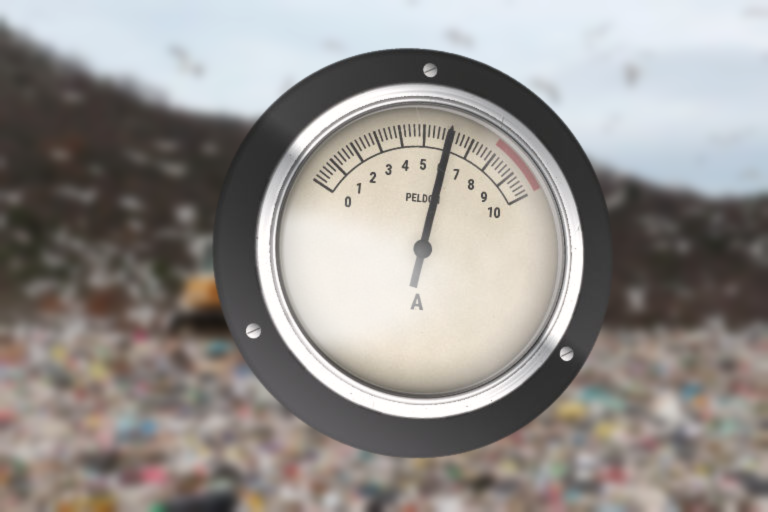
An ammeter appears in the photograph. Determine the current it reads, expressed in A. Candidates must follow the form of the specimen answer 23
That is 6
